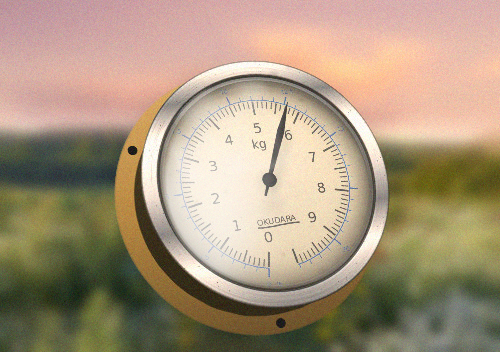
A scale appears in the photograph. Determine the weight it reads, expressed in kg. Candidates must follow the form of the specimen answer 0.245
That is 5.7
